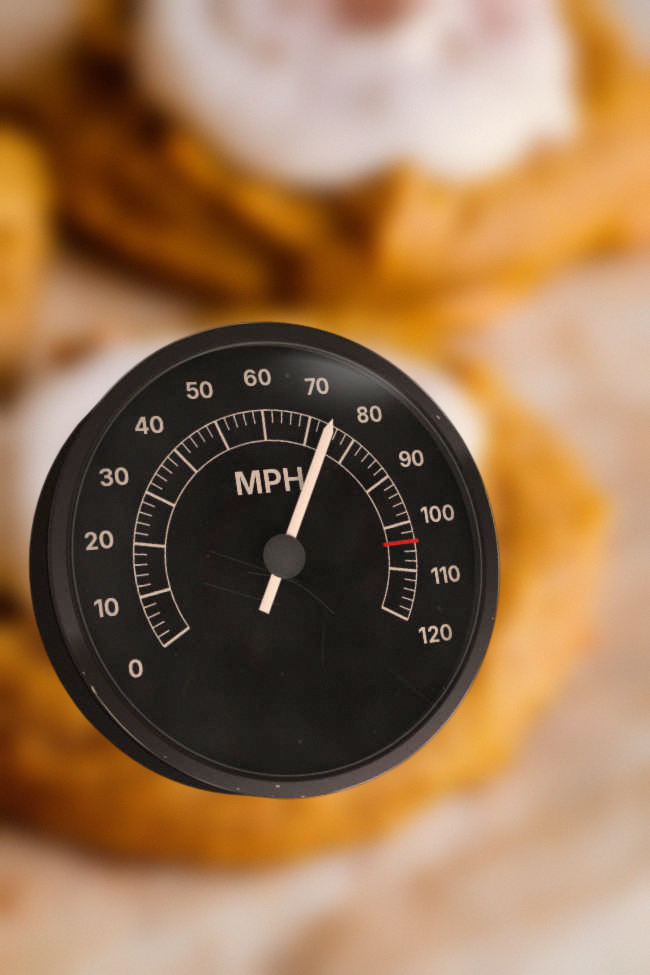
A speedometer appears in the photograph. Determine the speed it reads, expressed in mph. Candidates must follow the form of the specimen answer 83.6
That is 74
